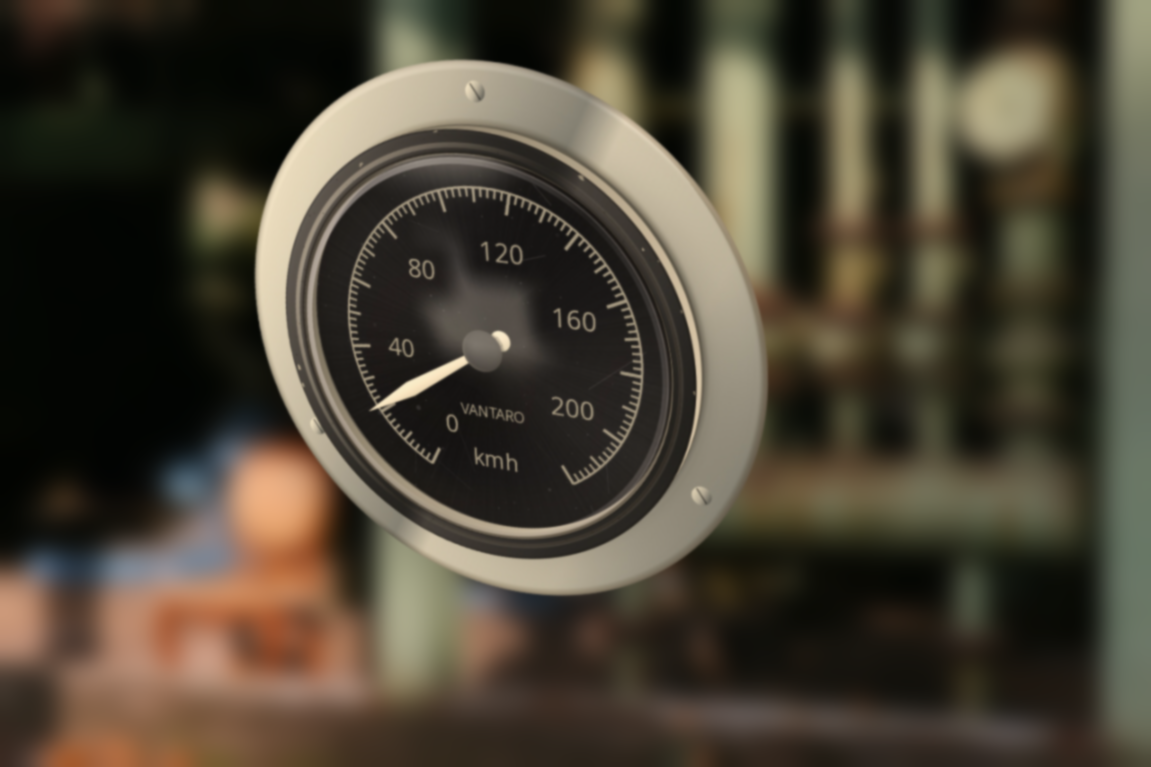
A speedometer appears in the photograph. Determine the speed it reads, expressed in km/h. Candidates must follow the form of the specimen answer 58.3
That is 22
